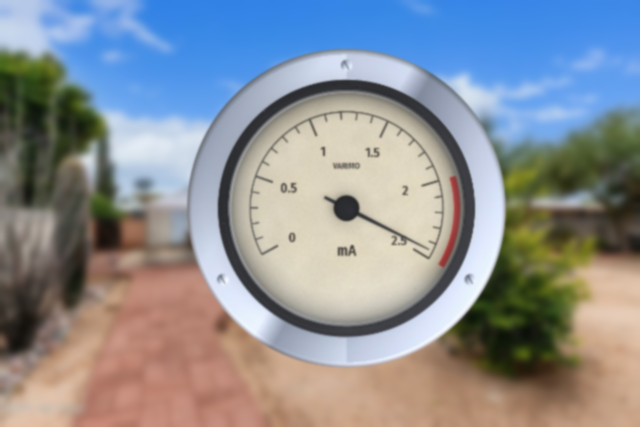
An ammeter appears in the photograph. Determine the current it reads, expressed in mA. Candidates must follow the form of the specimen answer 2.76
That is 2.45
